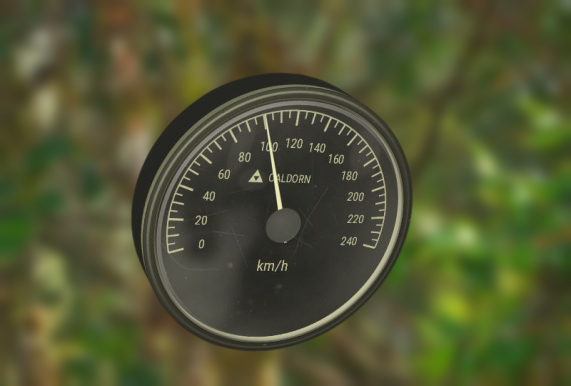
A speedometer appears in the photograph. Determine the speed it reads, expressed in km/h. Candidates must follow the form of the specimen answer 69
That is 100
